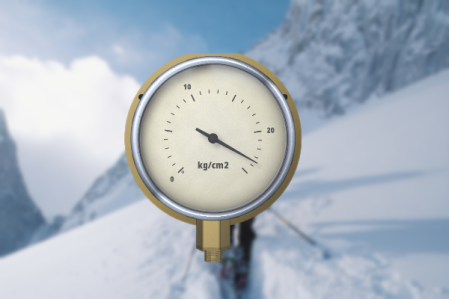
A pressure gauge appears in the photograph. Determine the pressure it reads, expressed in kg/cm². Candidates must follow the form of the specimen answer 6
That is 23.5
